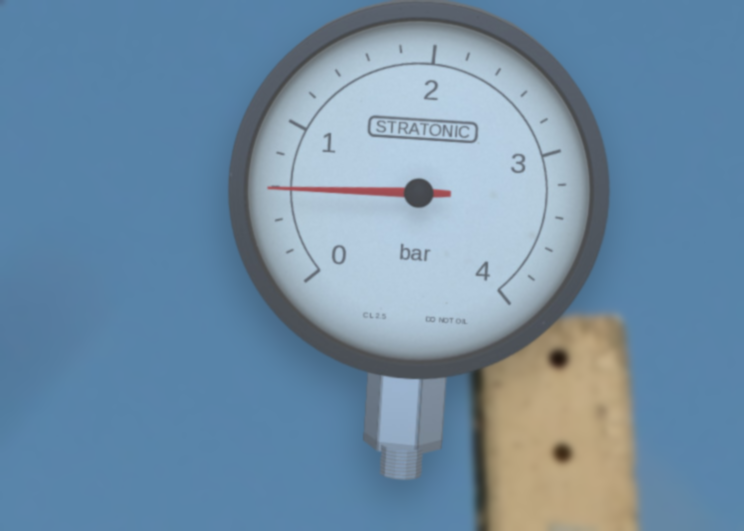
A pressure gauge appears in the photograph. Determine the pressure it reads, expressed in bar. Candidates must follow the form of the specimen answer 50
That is 0.6
